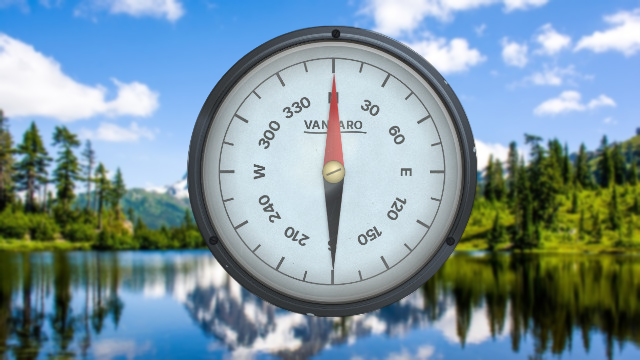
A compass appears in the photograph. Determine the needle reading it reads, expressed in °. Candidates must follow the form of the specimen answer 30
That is 0
